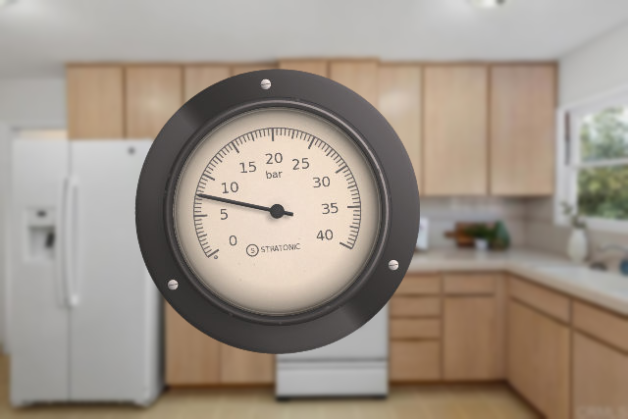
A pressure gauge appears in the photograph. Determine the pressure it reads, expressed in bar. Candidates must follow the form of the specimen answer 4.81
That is 7.5
